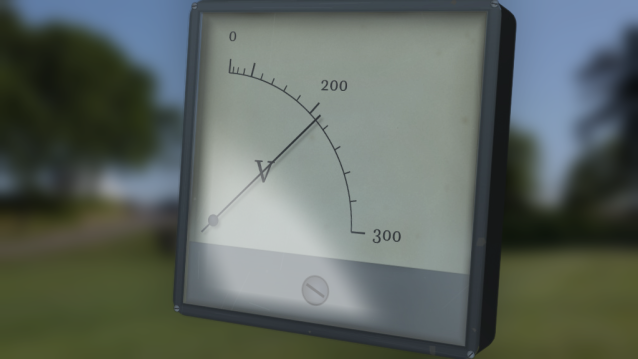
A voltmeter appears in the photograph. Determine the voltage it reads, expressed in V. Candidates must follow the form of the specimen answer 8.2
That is 210
